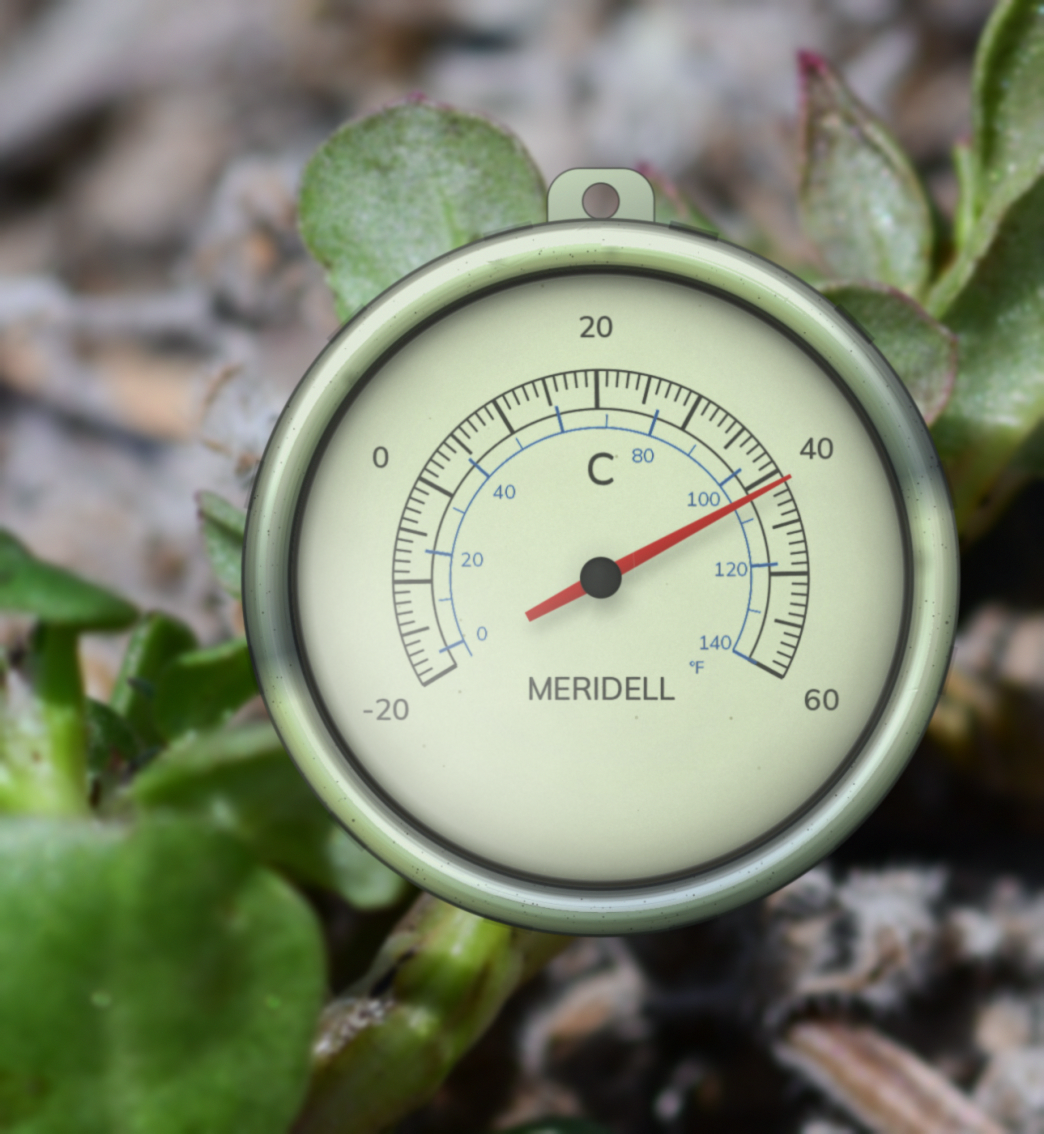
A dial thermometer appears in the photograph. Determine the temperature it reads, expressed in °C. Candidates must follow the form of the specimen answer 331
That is 41
